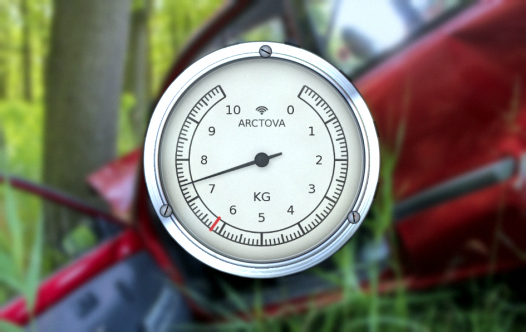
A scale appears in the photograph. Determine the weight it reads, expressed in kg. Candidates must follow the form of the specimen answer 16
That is 7.4
